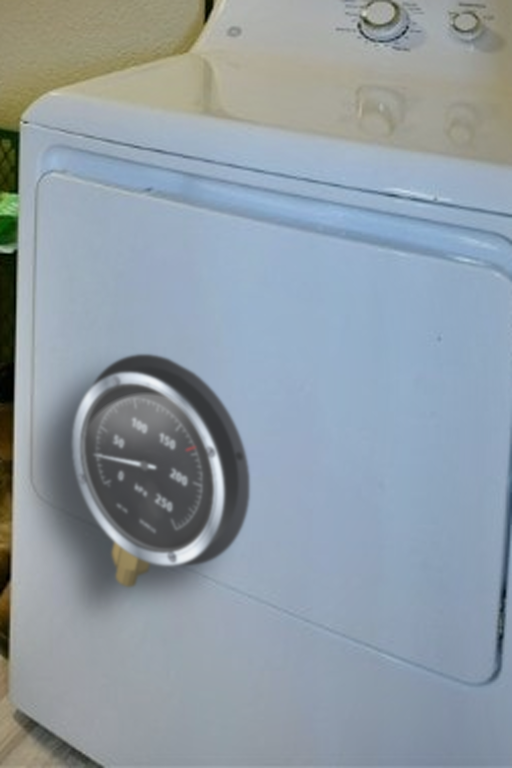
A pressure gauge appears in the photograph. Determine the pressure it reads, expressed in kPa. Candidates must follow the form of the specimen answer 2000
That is 25
